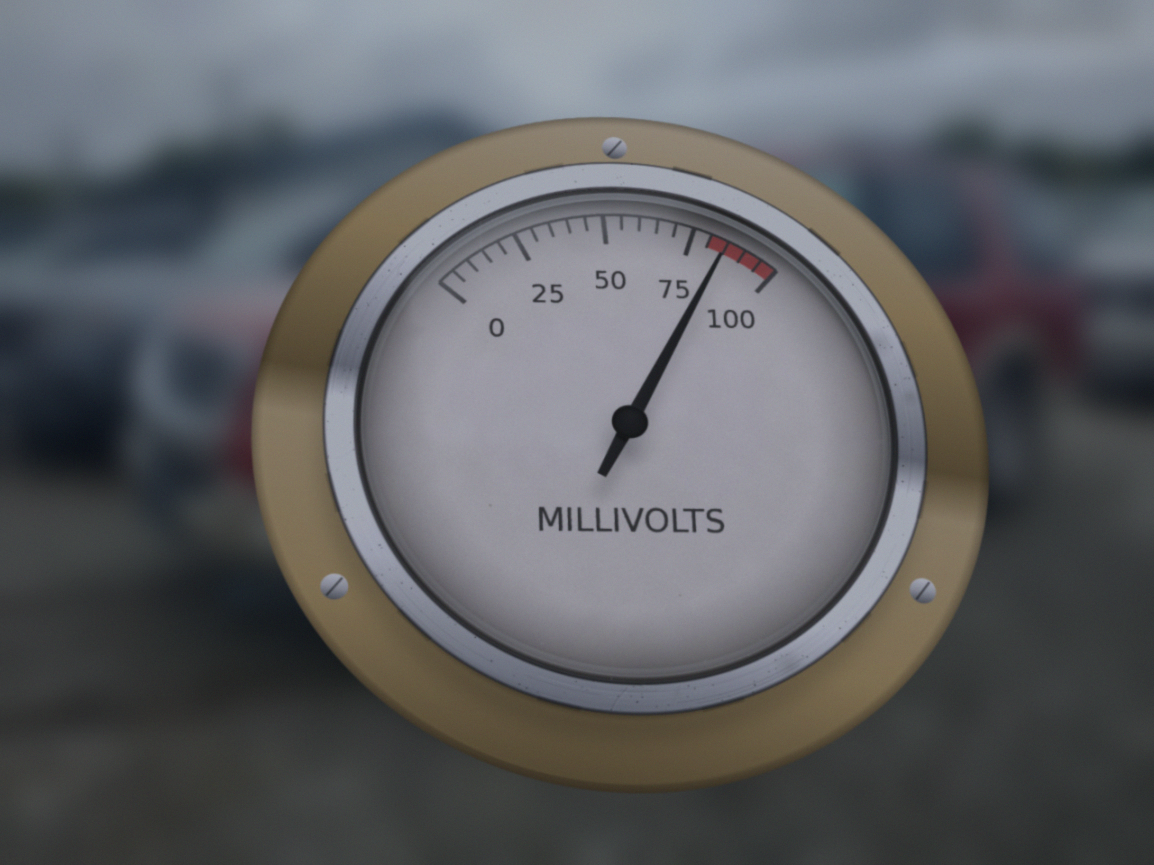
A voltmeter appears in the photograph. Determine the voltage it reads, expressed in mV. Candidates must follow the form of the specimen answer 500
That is 85
